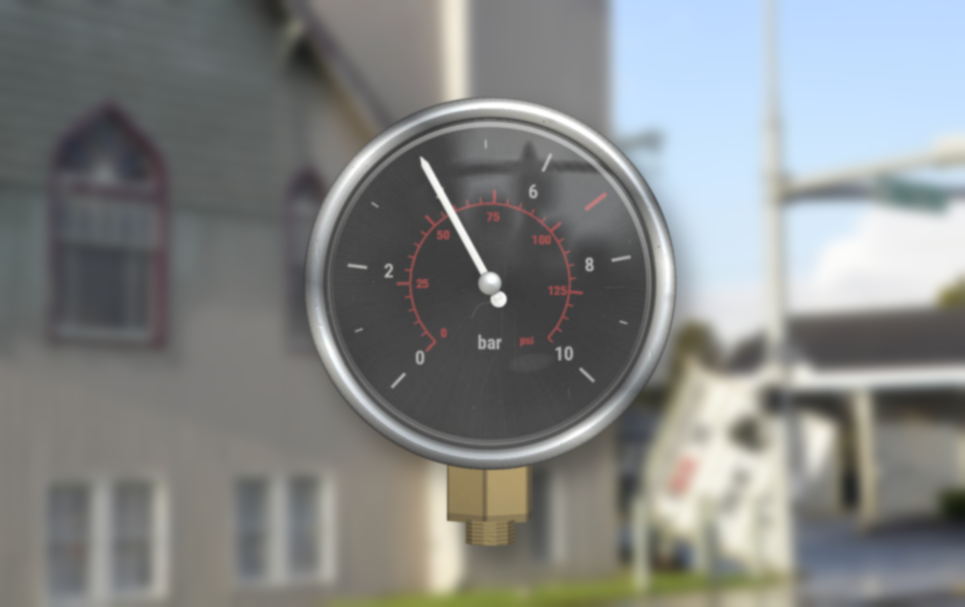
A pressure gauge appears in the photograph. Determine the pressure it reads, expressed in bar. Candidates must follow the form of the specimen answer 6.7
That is 4
